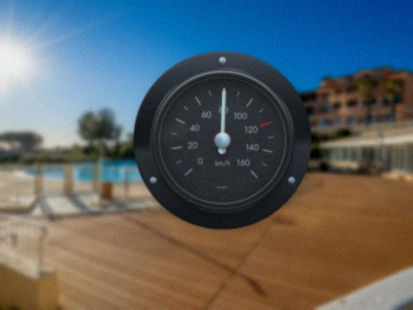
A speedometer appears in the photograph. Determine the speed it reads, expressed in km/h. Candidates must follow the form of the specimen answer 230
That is 80
